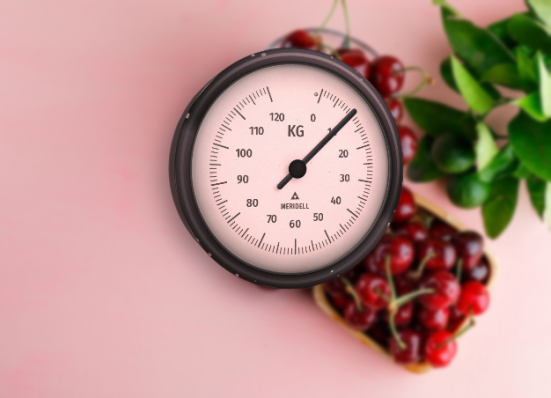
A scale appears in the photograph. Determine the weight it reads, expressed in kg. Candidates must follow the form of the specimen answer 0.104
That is 10
